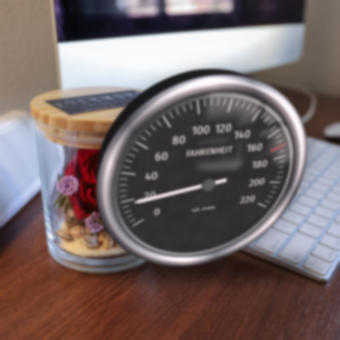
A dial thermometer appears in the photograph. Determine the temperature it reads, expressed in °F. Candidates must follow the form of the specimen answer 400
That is 20
